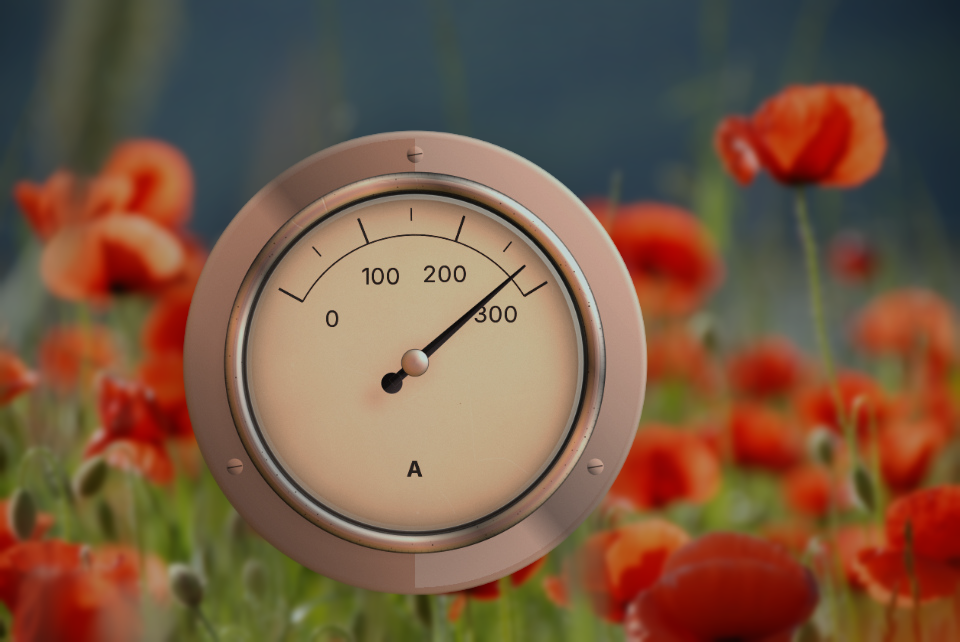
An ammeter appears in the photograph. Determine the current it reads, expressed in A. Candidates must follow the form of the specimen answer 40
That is 275
